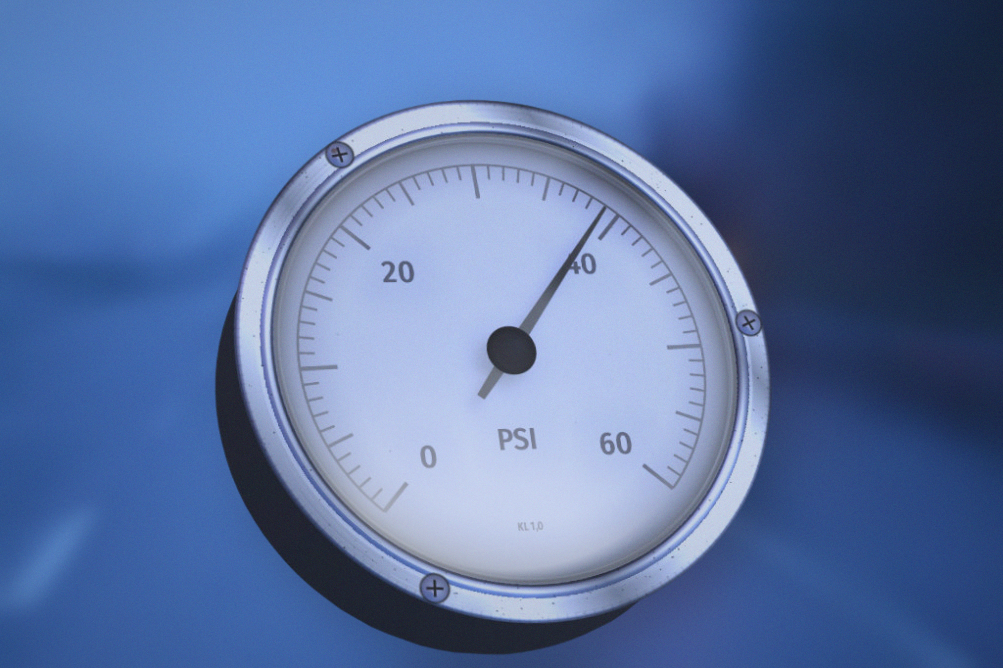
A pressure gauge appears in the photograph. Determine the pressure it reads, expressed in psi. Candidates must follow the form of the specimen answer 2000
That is 39
